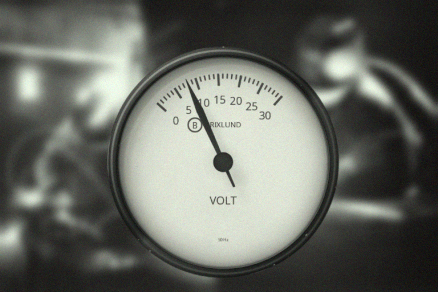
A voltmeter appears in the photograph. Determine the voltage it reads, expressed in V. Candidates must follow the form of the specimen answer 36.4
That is 8
